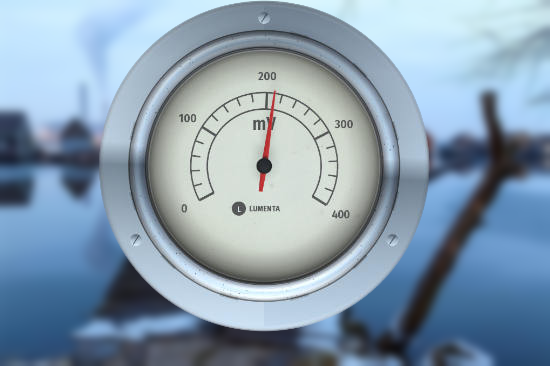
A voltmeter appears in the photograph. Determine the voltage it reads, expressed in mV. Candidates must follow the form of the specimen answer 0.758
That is 210
